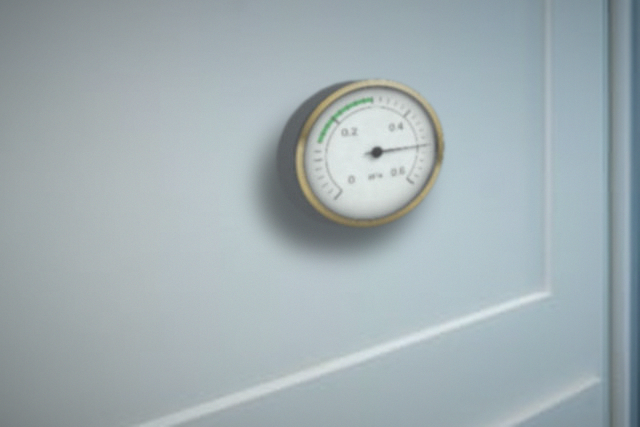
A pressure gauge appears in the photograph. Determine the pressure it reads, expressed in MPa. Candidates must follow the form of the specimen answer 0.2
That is 0.5
